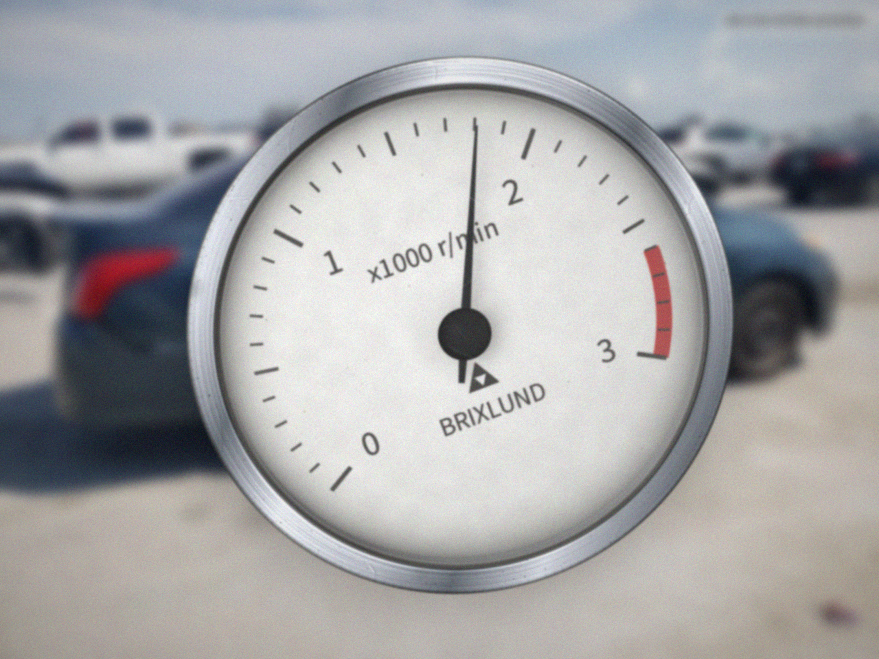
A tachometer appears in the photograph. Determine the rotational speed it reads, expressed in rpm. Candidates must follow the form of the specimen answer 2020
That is 1800
